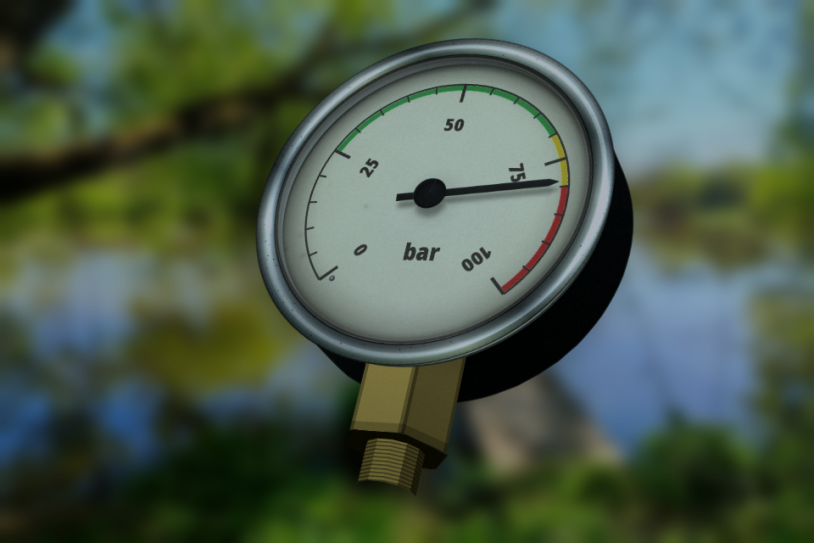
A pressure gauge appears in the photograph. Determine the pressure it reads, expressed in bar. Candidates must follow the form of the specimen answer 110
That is 80
